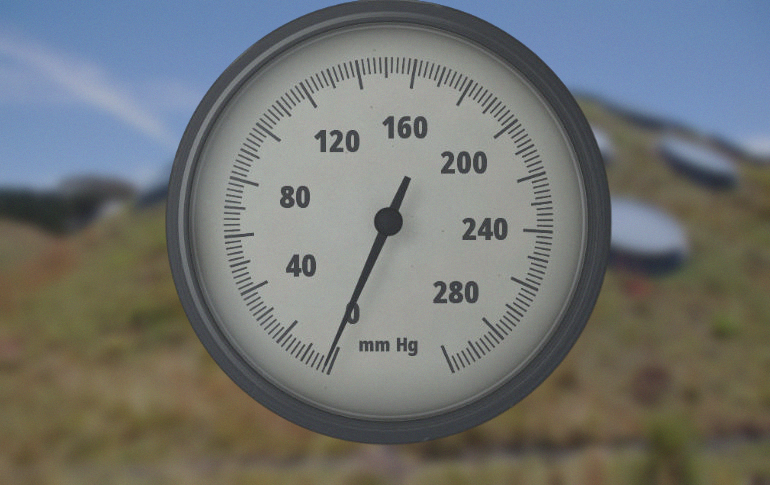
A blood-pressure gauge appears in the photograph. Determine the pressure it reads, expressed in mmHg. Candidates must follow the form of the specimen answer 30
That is 2
